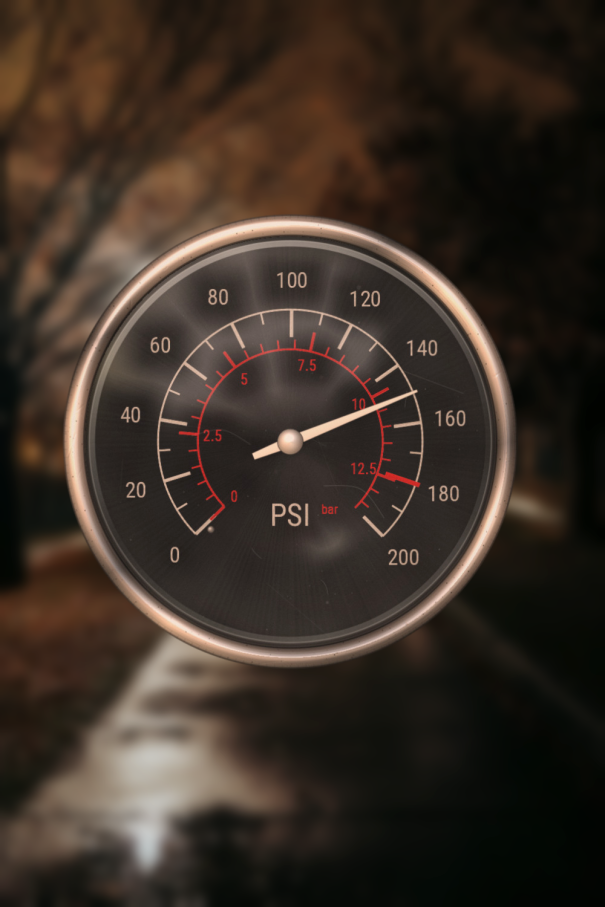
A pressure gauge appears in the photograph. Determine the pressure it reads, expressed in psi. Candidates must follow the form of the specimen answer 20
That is 150
